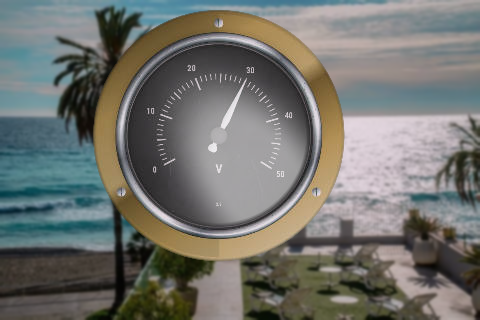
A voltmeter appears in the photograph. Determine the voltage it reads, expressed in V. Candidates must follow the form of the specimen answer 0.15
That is 30
